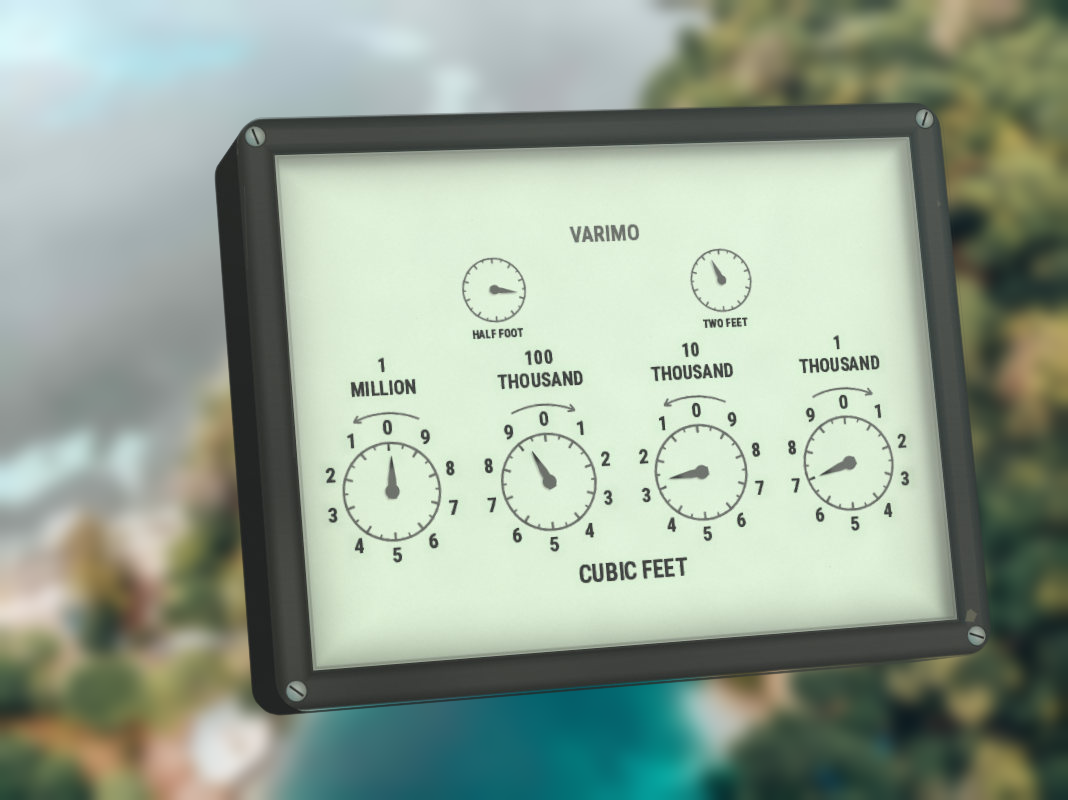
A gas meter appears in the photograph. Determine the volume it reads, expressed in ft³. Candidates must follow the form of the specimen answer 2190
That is 992700
